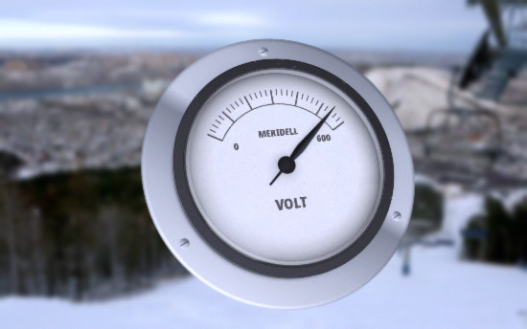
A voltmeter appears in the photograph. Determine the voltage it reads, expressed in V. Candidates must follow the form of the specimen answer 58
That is 540
